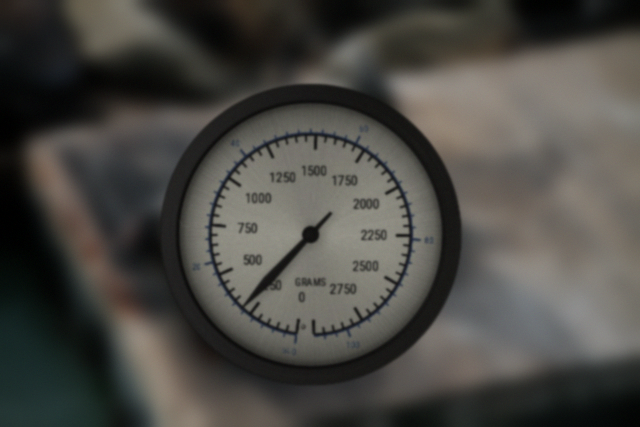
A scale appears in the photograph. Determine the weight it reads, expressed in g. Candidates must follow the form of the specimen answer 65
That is 300
